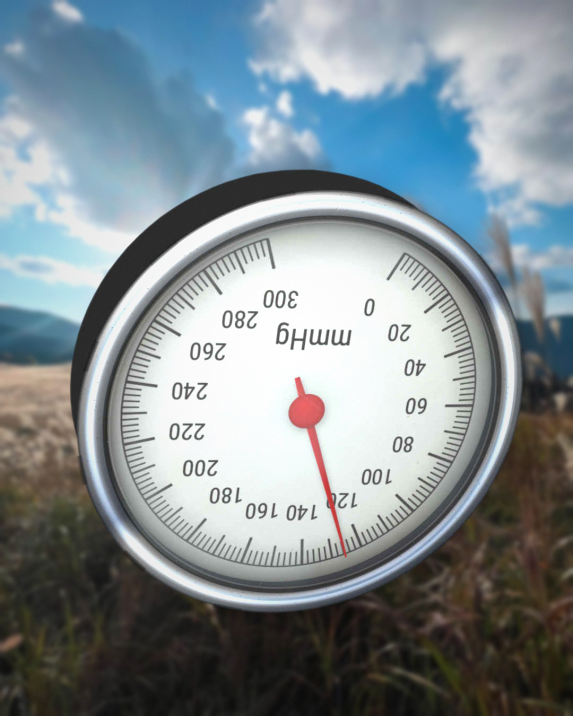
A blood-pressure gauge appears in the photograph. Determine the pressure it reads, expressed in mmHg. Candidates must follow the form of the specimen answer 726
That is 126
